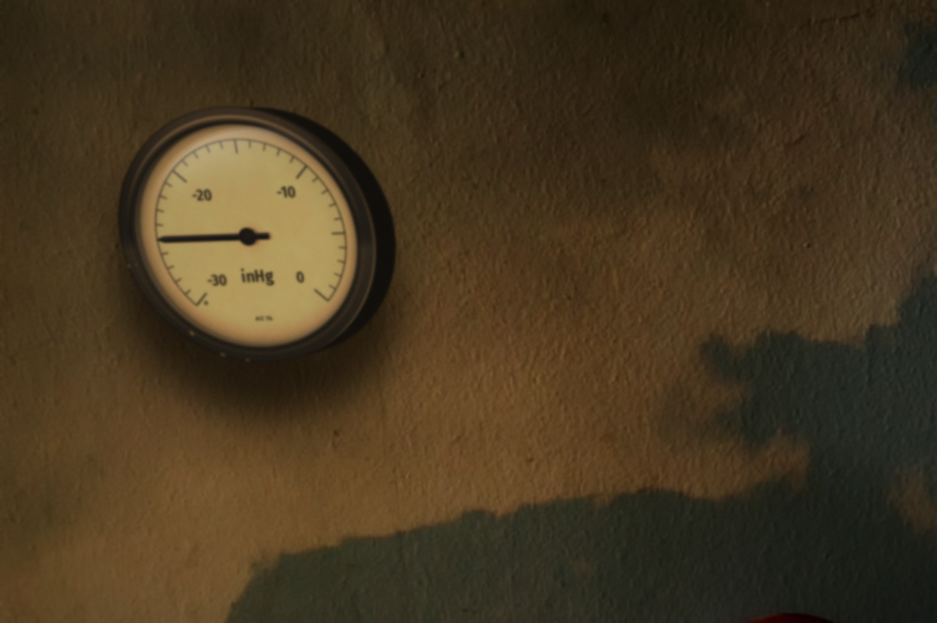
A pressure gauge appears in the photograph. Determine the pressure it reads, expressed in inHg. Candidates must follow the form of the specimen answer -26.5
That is -25
